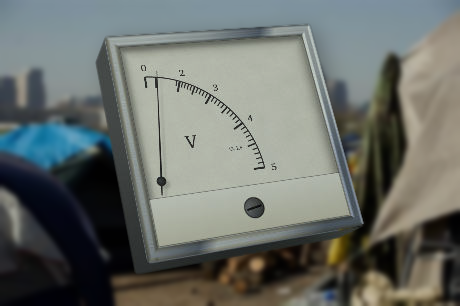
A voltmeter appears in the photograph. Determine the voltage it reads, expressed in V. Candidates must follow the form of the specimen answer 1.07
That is 1
